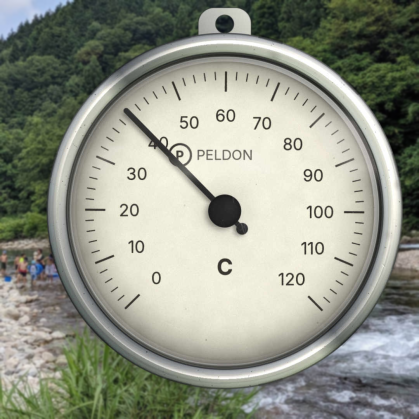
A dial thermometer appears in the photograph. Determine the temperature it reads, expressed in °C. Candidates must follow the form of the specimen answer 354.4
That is 40
